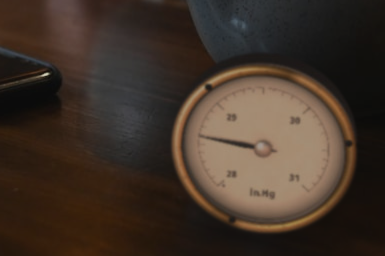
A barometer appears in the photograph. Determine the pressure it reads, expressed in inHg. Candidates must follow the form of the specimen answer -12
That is 28.6
